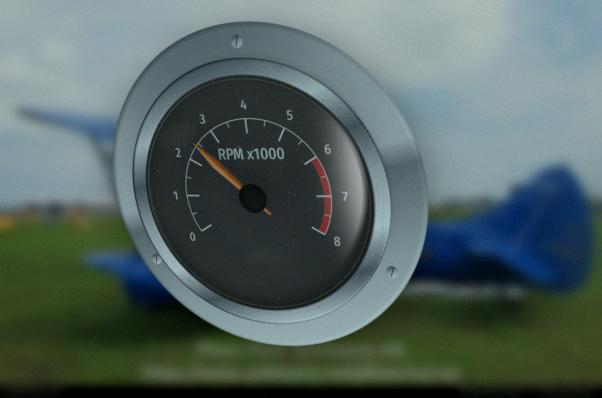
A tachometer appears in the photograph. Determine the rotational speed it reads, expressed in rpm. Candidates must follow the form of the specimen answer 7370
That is 2500
